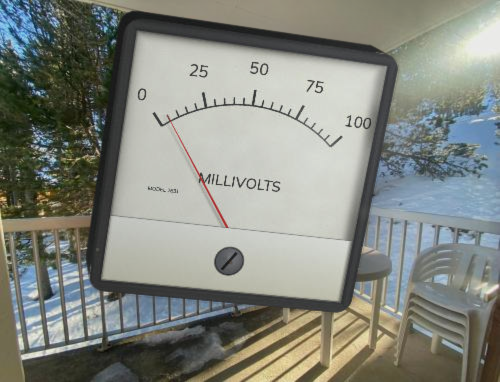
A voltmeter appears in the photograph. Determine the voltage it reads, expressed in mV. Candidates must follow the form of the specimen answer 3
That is 5
